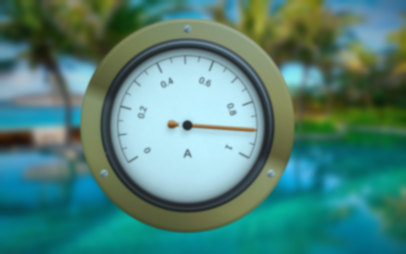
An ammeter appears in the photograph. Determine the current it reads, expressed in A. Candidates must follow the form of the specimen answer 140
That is 0.9
